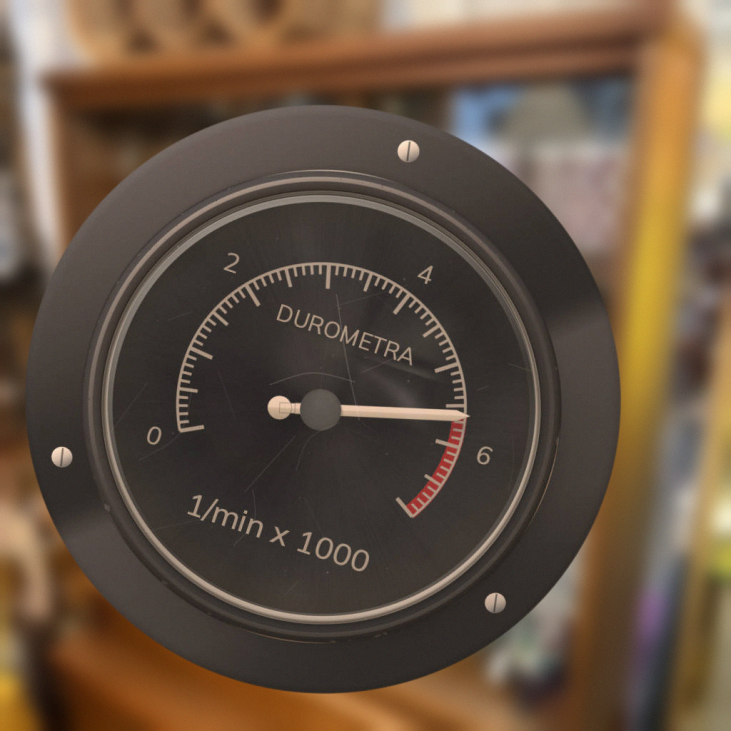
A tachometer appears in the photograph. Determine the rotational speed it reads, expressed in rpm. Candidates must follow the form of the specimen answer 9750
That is 5600
